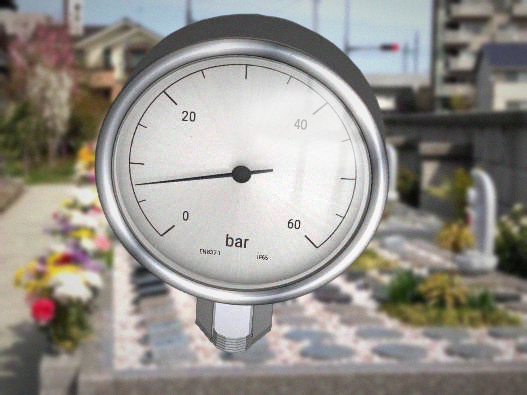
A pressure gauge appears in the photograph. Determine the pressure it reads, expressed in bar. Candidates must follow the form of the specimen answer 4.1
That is 7.5
